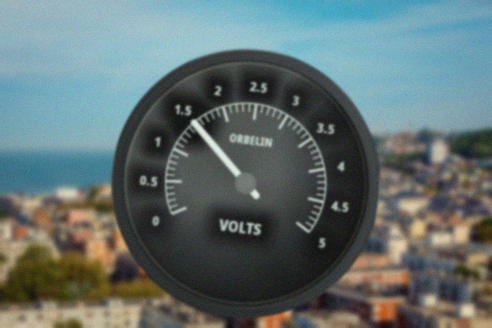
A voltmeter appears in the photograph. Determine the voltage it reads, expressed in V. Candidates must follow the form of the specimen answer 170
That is 1.5
